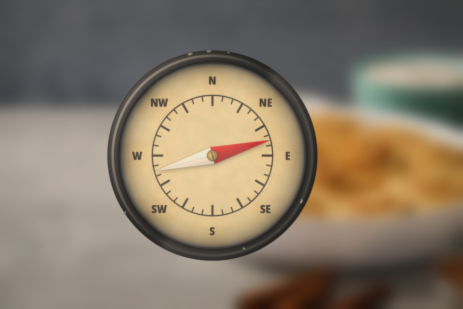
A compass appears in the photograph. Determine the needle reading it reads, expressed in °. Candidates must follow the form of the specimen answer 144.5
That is 75
